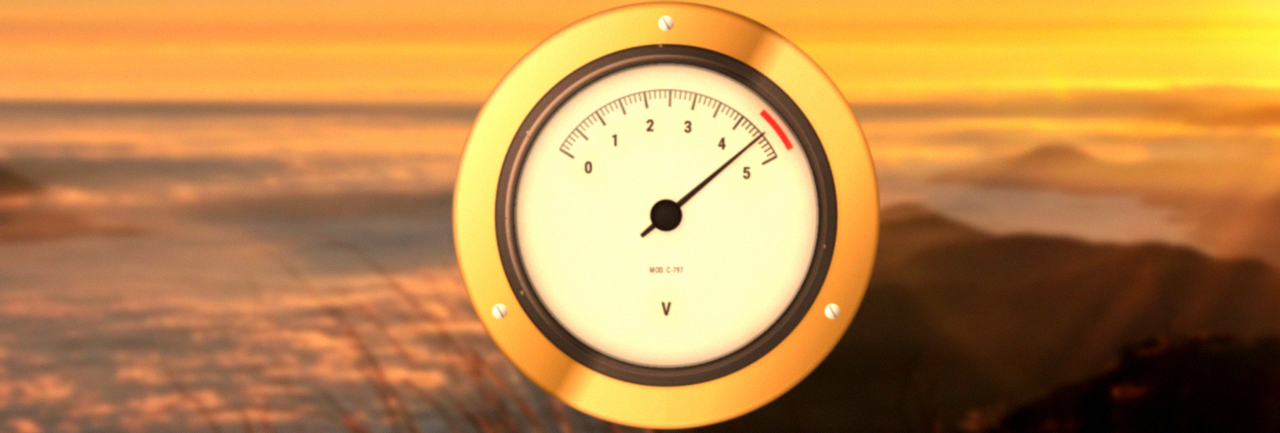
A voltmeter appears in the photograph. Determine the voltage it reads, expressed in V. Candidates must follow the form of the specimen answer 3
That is 4.5
